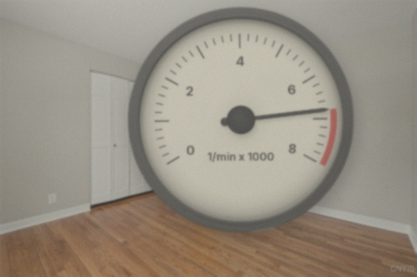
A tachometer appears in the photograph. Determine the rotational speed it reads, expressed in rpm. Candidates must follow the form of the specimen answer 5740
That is 6800
